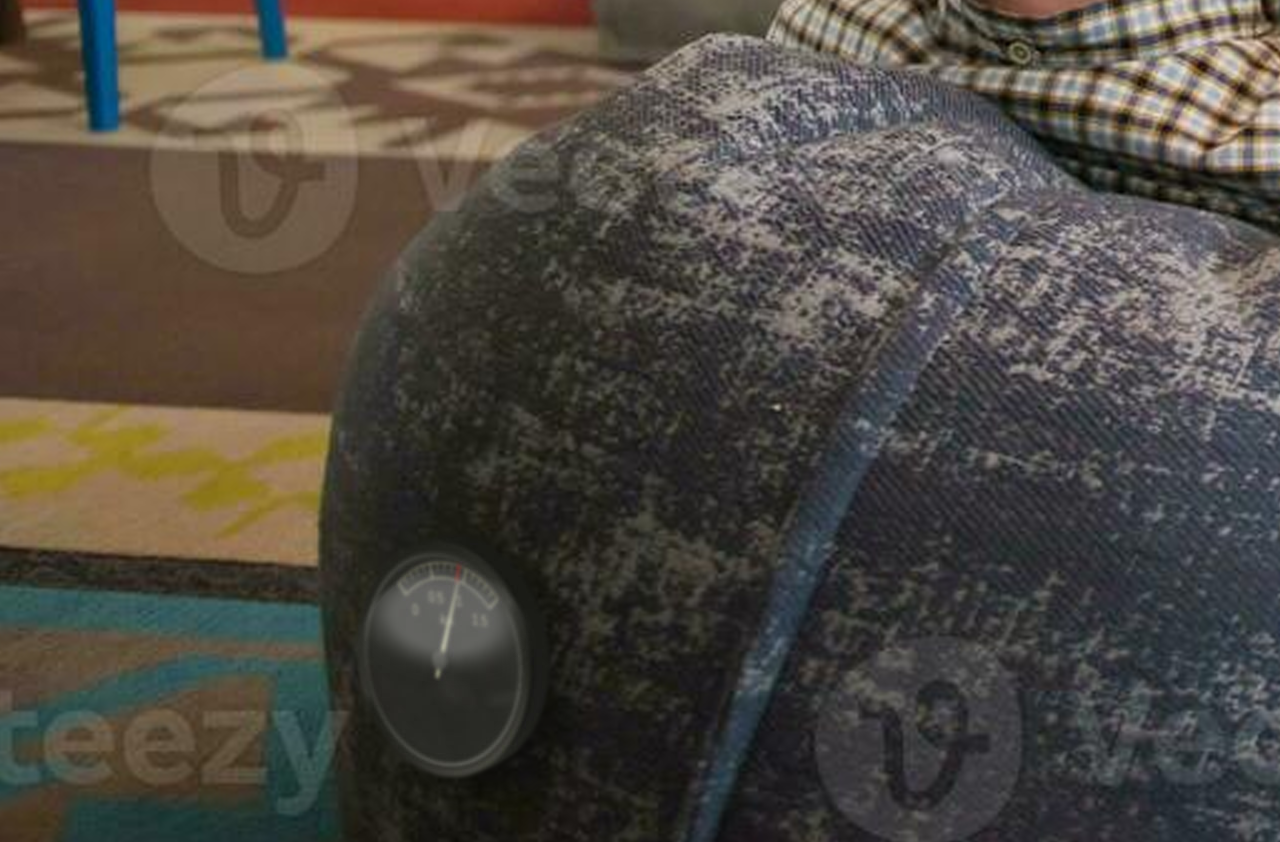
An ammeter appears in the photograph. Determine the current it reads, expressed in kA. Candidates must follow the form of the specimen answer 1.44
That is 1
